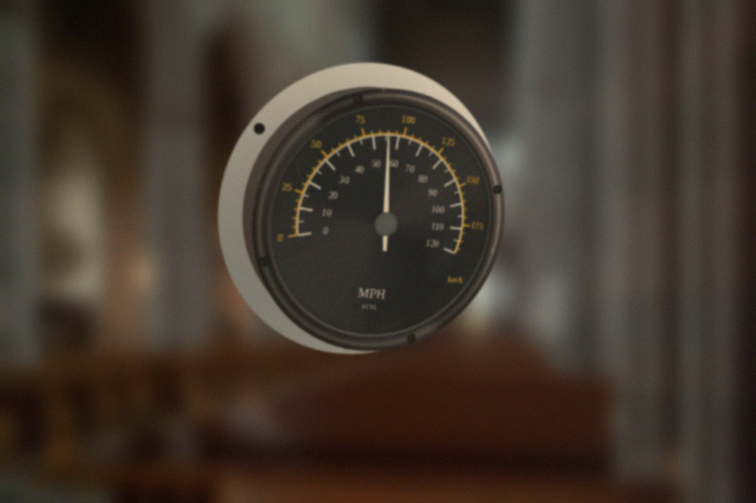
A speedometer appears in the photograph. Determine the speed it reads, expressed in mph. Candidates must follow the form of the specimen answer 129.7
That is 55
